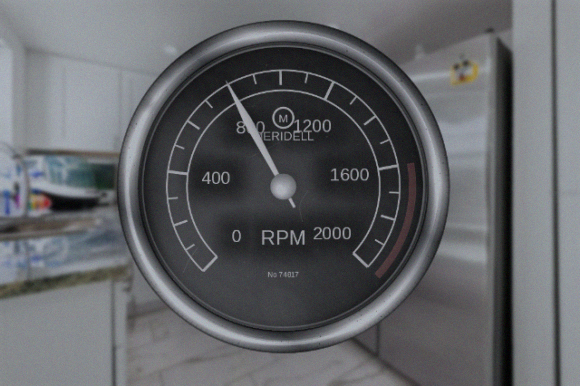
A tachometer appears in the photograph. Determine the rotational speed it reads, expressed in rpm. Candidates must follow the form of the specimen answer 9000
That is 800
